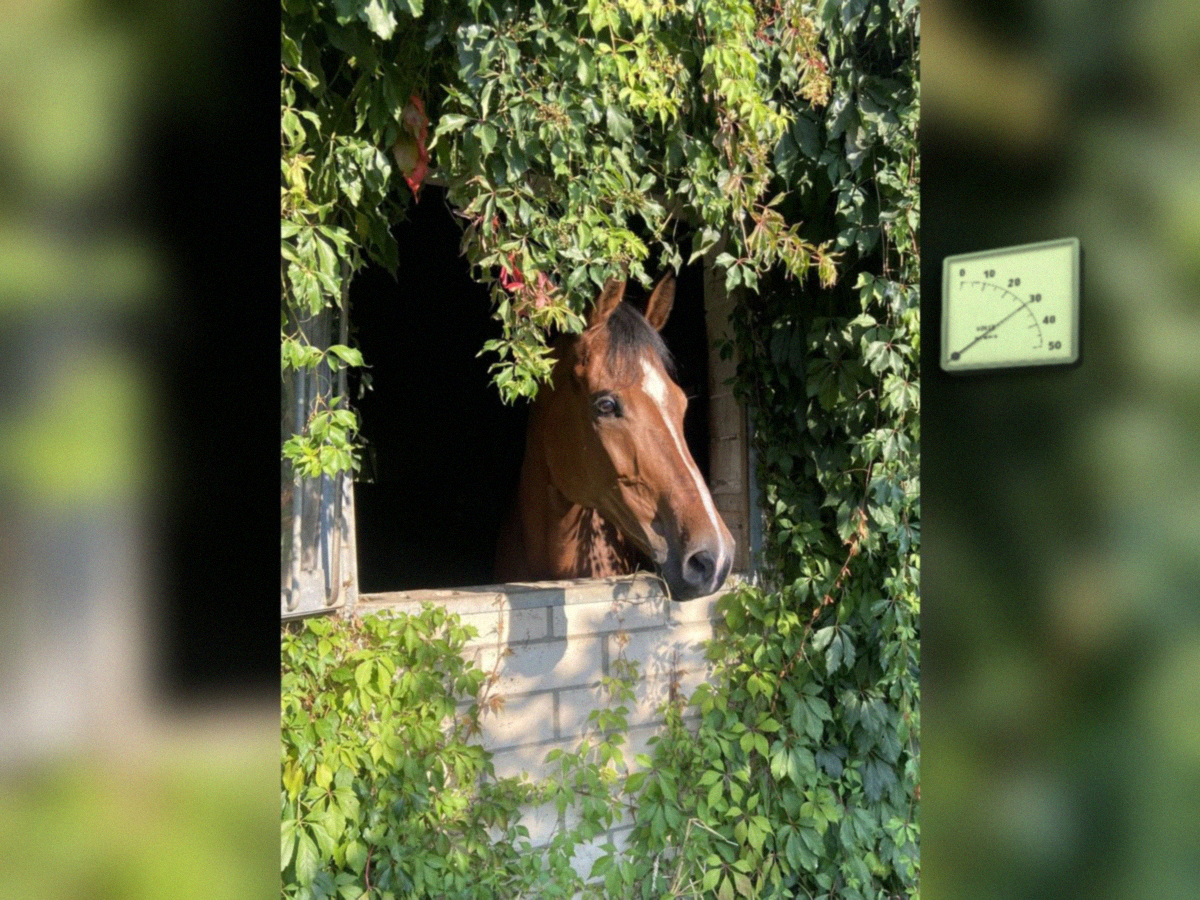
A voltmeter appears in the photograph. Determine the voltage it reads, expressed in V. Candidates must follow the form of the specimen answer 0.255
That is 30
